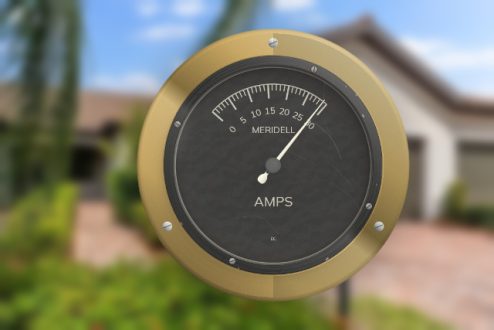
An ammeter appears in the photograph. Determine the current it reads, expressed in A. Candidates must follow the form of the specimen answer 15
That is 29
